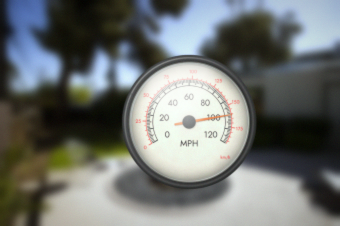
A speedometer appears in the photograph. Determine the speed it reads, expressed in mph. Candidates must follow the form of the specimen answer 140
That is 100
